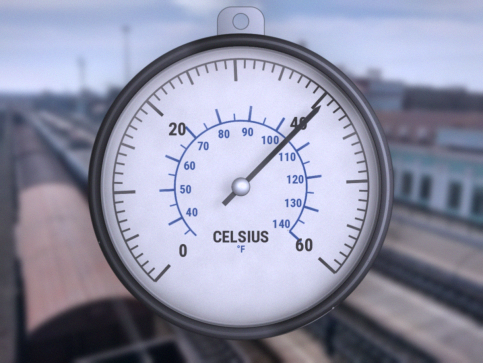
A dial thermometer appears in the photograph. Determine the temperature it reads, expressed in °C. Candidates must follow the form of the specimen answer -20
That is 40.5
